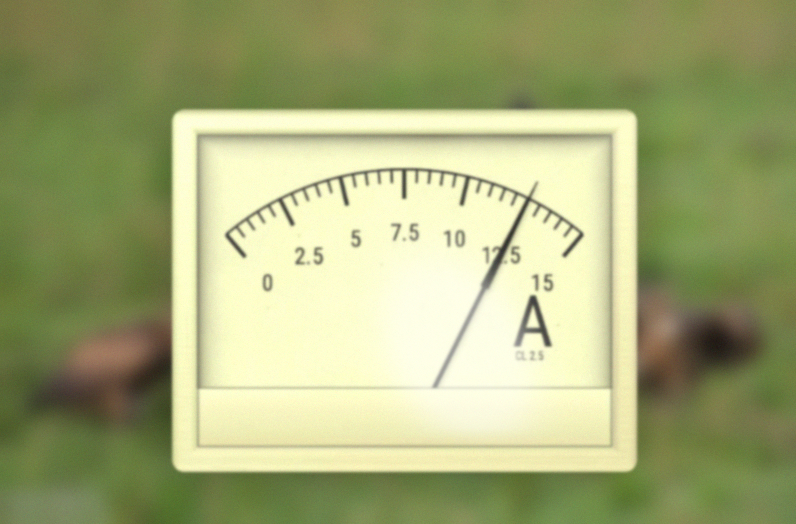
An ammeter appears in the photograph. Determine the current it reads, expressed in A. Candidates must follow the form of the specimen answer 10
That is 12.5
